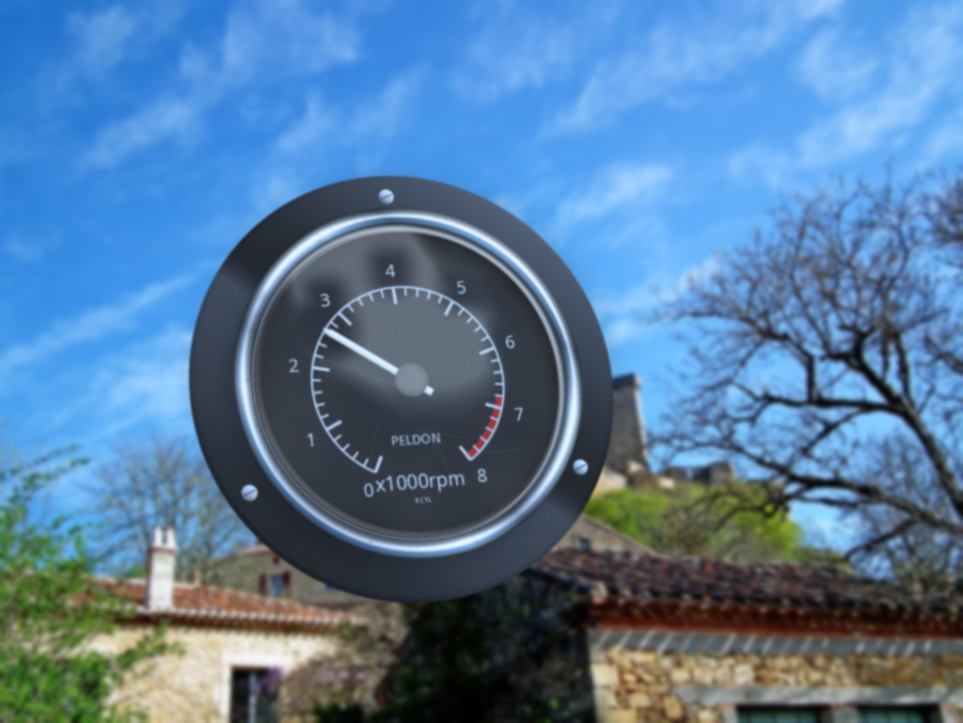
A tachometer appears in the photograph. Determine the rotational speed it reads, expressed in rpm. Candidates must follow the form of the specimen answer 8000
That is 2600
